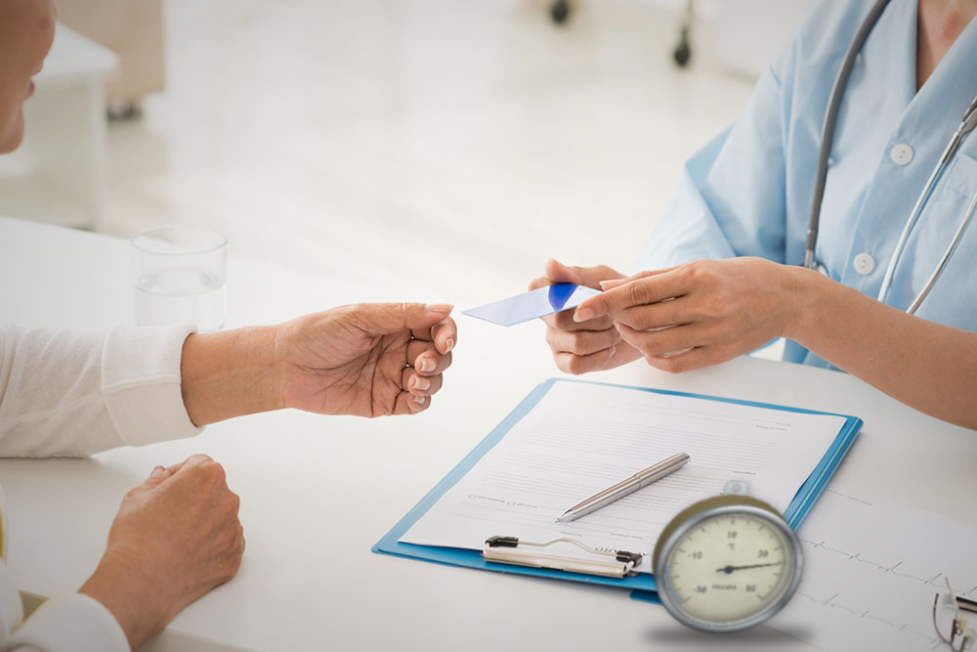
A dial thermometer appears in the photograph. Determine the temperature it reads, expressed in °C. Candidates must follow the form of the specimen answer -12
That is 35
